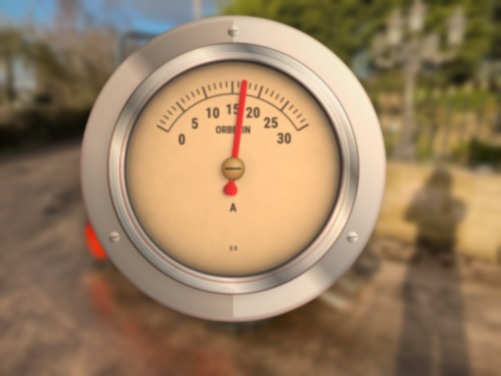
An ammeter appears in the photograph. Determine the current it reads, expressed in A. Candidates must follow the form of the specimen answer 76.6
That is 17
